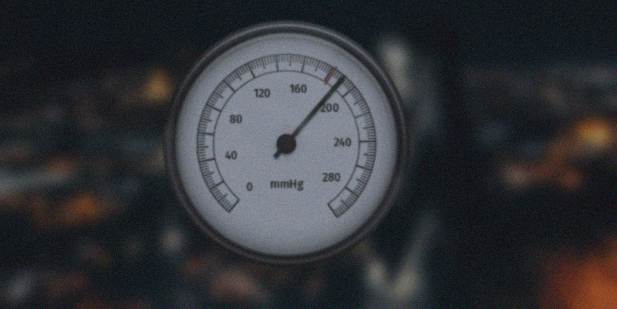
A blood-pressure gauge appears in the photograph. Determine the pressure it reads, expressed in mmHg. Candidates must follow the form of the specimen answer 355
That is 190
